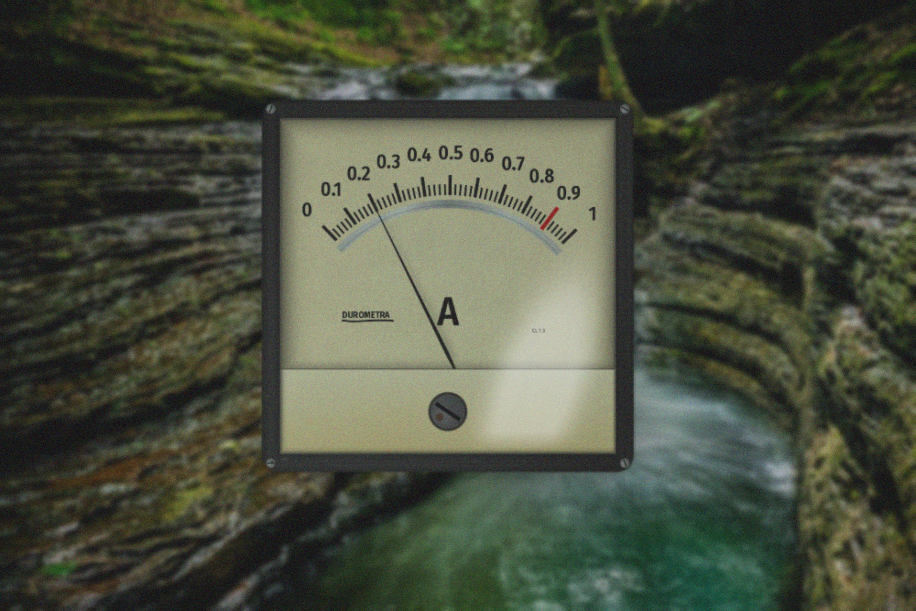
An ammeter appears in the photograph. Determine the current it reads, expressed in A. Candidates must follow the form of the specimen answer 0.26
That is 0.2
